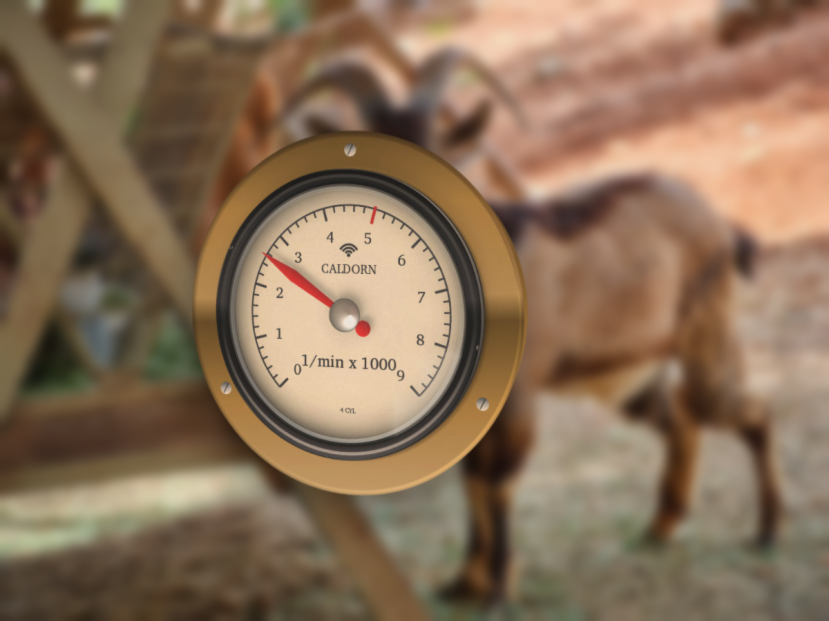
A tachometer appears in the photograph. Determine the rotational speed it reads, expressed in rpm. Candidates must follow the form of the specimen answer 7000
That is 2600
